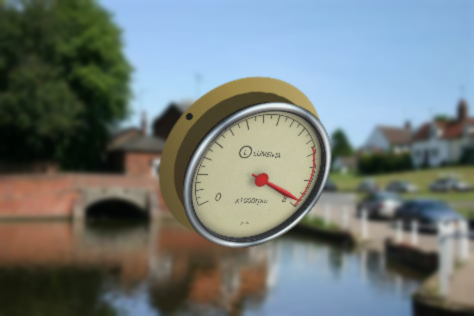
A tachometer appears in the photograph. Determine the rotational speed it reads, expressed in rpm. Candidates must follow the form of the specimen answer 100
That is 7750
